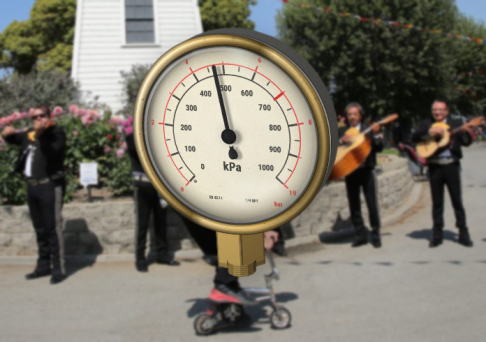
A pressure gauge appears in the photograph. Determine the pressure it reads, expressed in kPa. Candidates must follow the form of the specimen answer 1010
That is 475
